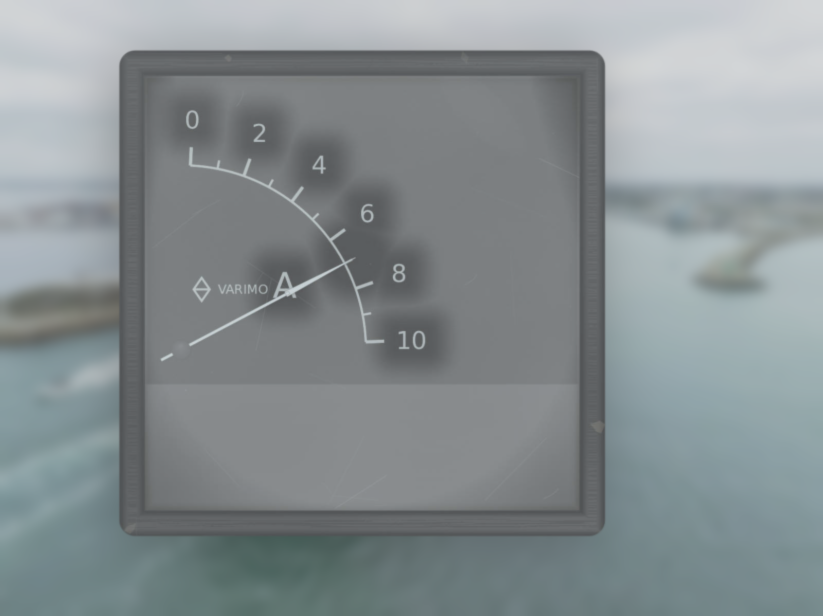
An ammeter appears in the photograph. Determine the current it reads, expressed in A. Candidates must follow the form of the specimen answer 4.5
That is 7
